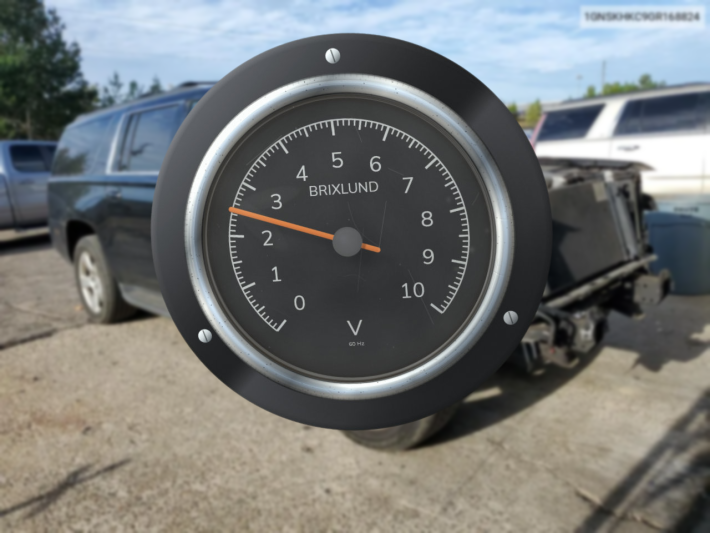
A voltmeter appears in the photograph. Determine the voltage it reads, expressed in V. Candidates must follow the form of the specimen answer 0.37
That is 2.5
